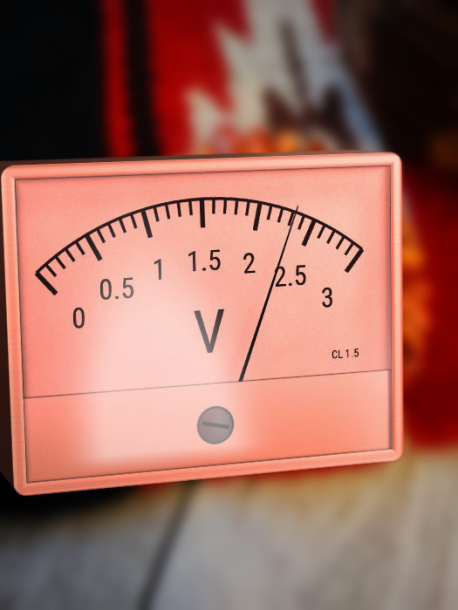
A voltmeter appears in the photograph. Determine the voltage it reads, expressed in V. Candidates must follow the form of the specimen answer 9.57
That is 2.3
